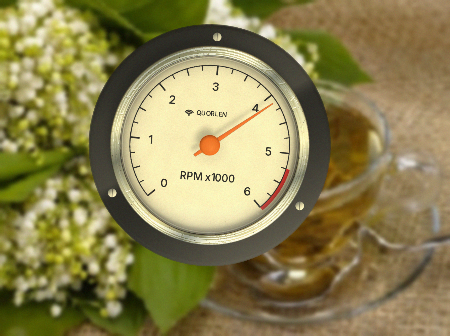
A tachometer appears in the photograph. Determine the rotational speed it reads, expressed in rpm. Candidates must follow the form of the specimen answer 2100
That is 4125
